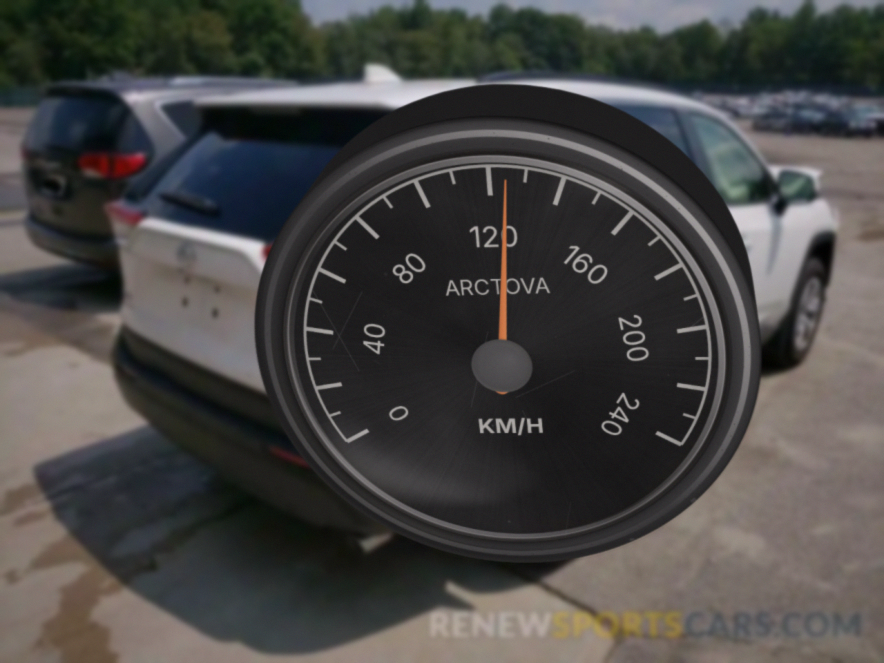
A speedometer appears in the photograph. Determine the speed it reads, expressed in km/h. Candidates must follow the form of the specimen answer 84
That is 125
